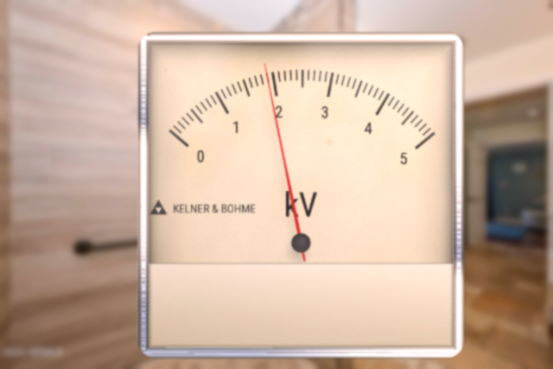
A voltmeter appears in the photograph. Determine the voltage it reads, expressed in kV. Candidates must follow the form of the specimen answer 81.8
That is 1.9
